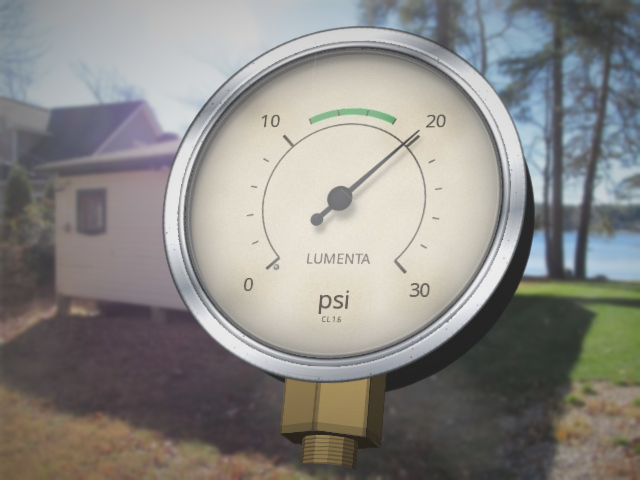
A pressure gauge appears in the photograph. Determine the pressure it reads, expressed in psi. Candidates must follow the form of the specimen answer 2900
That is 20
